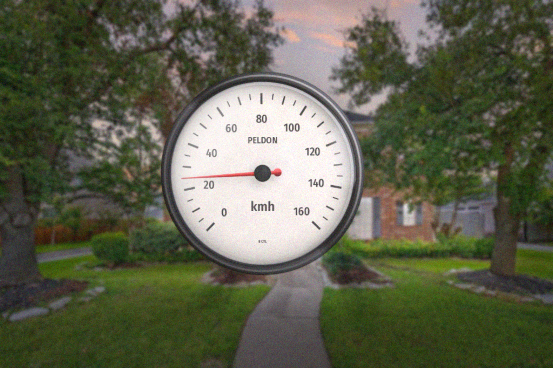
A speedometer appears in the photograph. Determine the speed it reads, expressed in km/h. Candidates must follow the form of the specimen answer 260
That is 25
